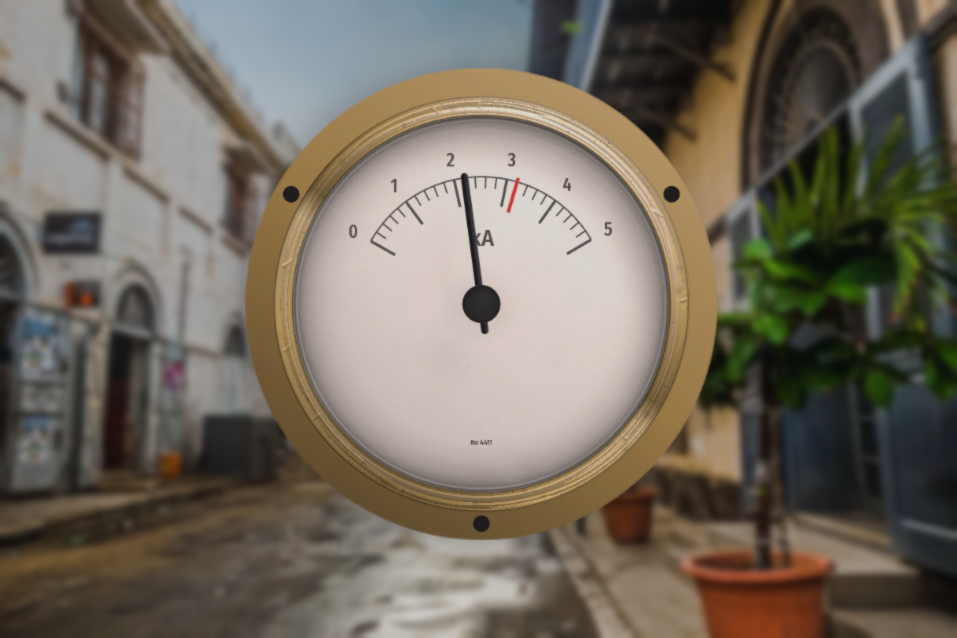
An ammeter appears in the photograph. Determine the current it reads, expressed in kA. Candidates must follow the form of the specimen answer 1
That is 2.2
